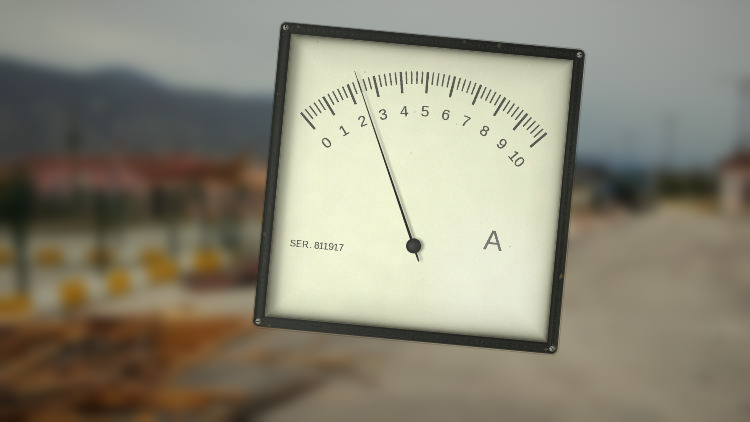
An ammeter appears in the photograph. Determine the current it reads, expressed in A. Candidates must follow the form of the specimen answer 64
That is 2.4
